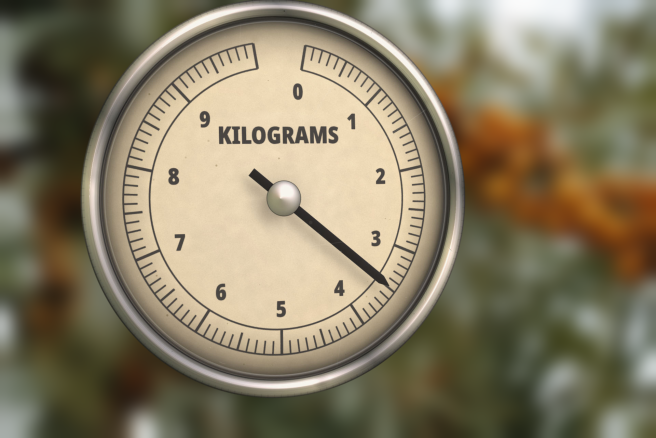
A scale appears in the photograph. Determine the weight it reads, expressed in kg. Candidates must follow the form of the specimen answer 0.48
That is 3.5
